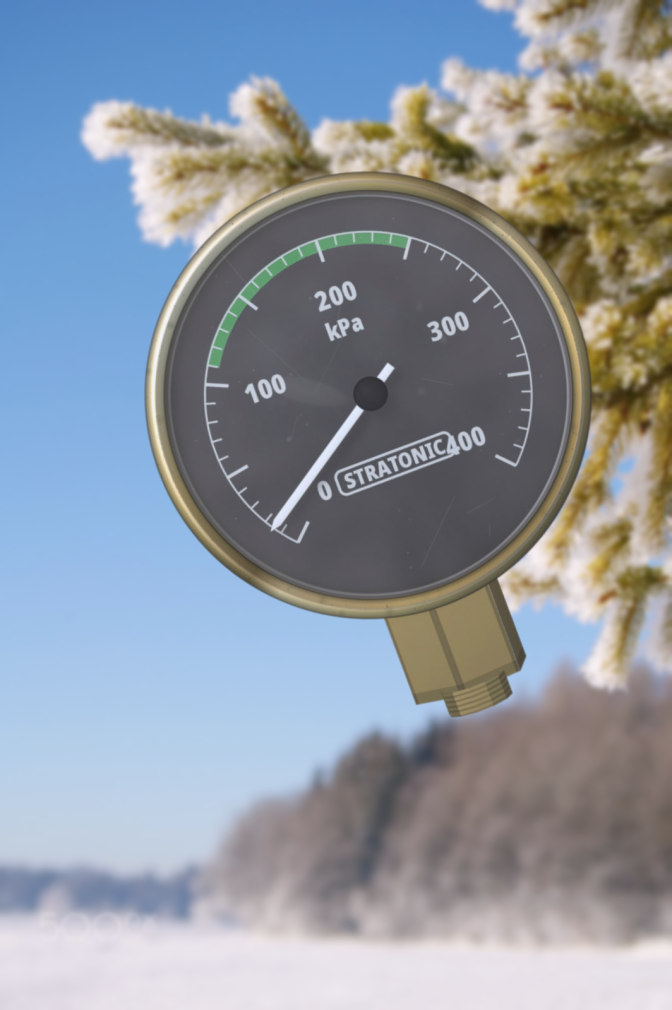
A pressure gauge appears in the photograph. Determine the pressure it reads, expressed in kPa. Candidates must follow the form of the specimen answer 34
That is 15
